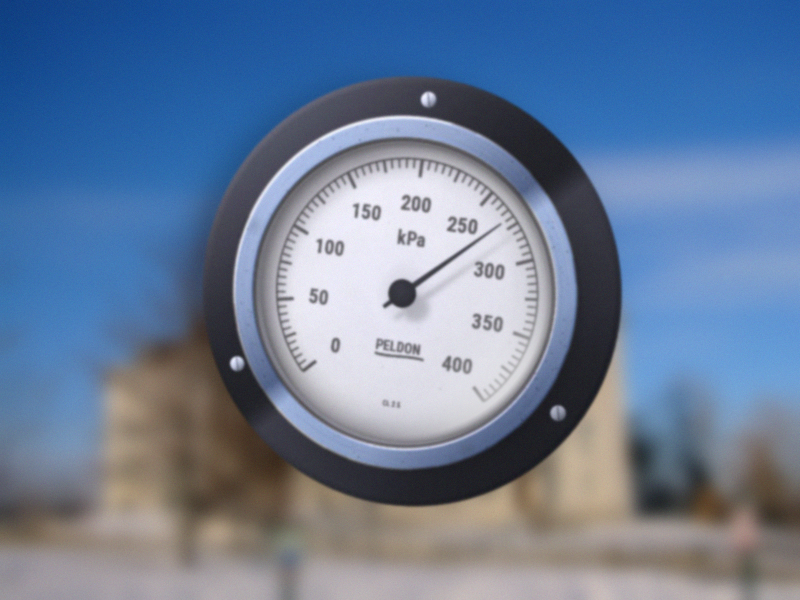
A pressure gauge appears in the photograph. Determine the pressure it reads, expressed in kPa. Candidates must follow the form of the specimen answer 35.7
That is 270
